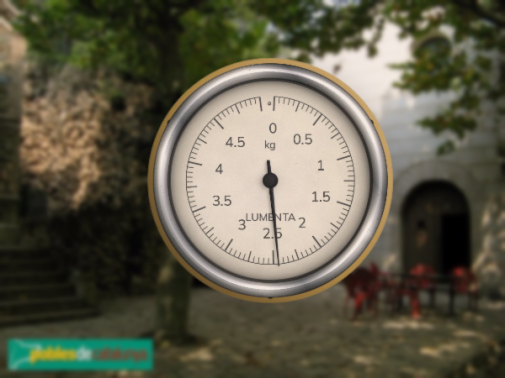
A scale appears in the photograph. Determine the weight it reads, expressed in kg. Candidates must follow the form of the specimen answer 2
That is 2.45
